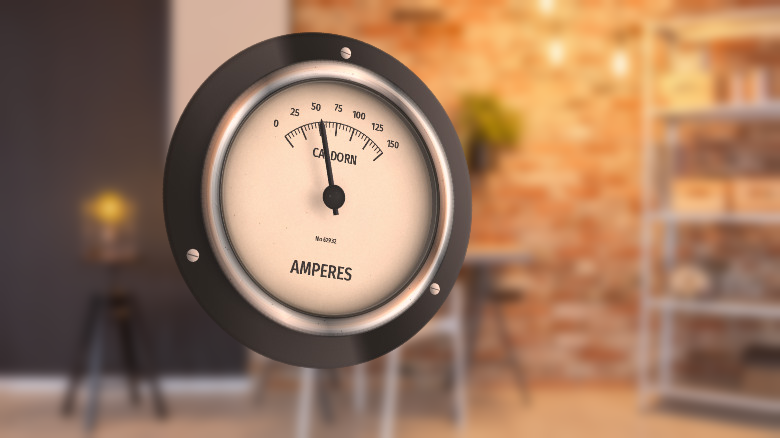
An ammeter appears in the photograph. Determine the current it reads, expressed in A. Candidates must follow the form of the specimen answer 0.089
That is 50
